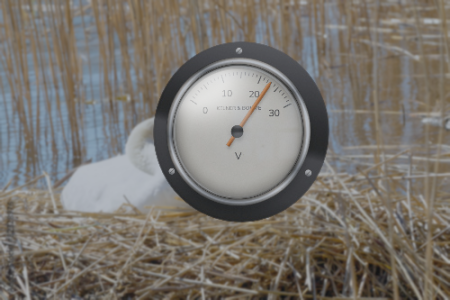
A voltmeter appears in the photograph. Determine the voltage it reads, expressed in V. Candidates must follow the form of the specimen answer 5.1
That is 23
